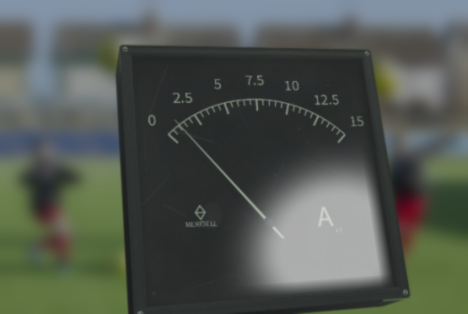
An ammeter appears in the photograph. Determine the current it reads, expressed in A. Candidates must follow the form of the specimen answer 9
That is 1
